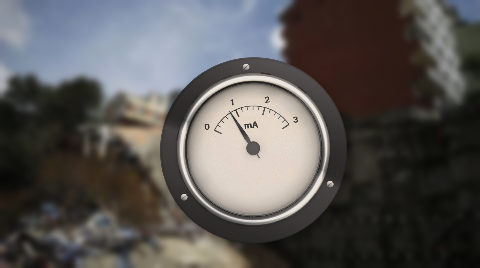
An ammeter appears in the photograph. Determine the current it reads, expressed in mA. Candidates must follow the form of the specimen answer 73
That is 0.8
